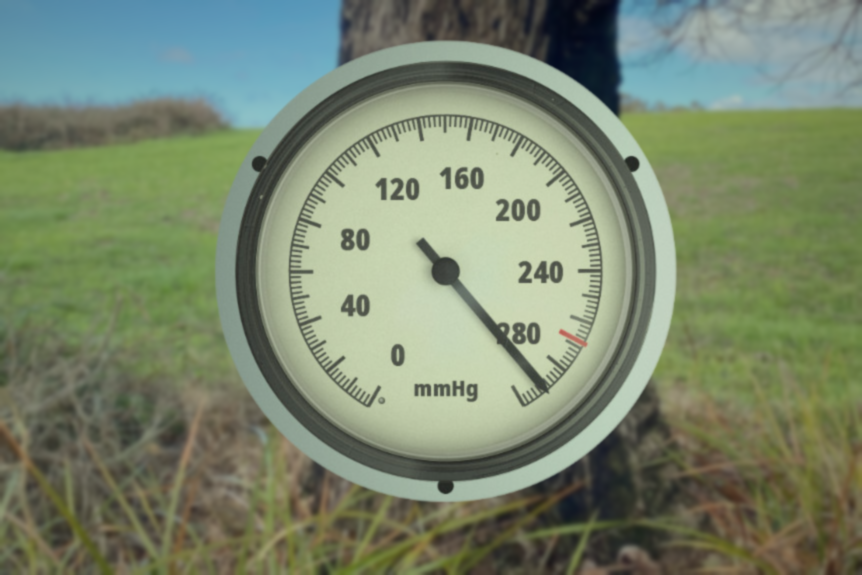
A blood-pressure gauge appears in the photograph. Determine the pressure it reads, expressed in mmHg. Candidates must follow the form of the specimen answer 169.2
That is 290
